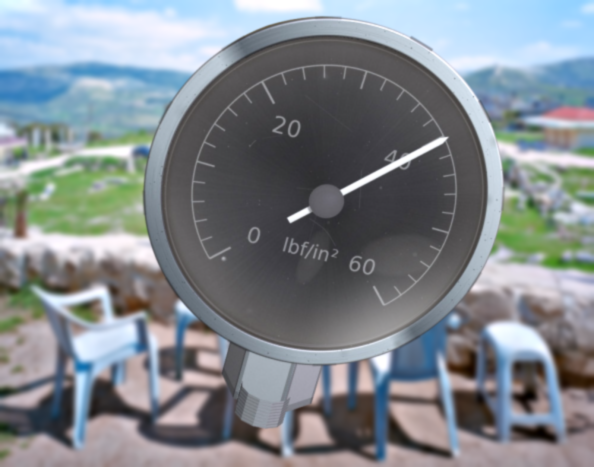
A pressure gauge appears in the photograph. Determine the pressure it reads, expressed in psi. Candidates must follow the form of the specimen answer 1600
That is 40
